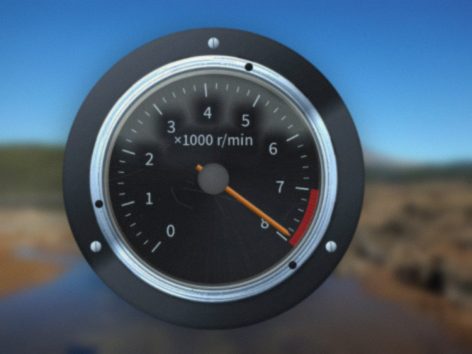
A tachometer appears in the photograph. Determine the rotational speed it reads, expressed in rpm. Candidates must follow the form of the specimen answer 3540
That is 7900
